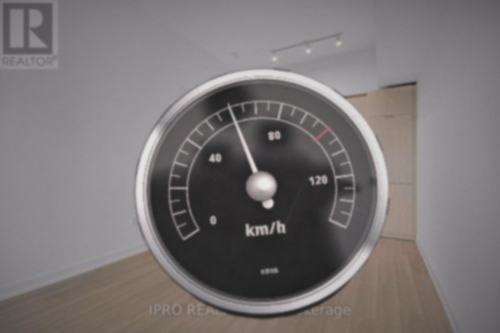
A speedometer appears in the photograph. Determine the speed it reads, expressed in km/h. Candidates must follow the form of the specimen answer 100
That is 60
